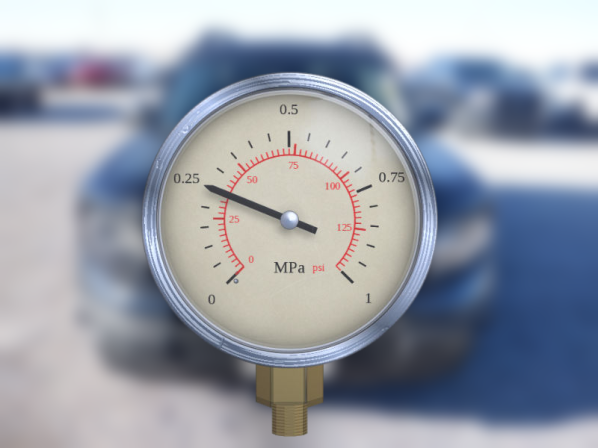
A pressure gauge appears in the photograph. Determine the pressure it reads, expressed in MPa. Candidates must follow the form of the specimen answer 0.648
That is 0.25
